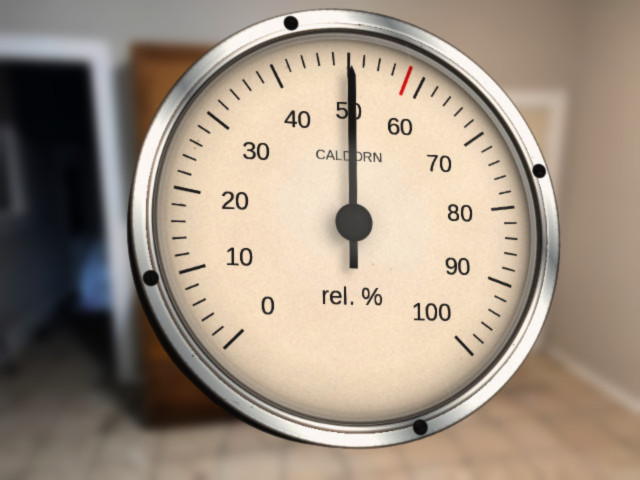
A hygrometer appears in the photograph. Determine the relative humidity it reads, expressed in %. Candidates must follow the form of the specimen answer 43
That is 50
